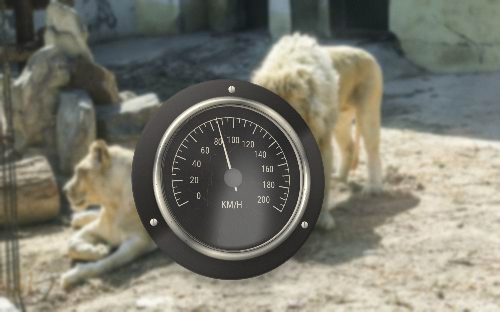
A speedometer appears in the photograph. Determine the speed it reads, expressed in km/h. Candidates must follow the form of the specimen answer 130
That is 85
